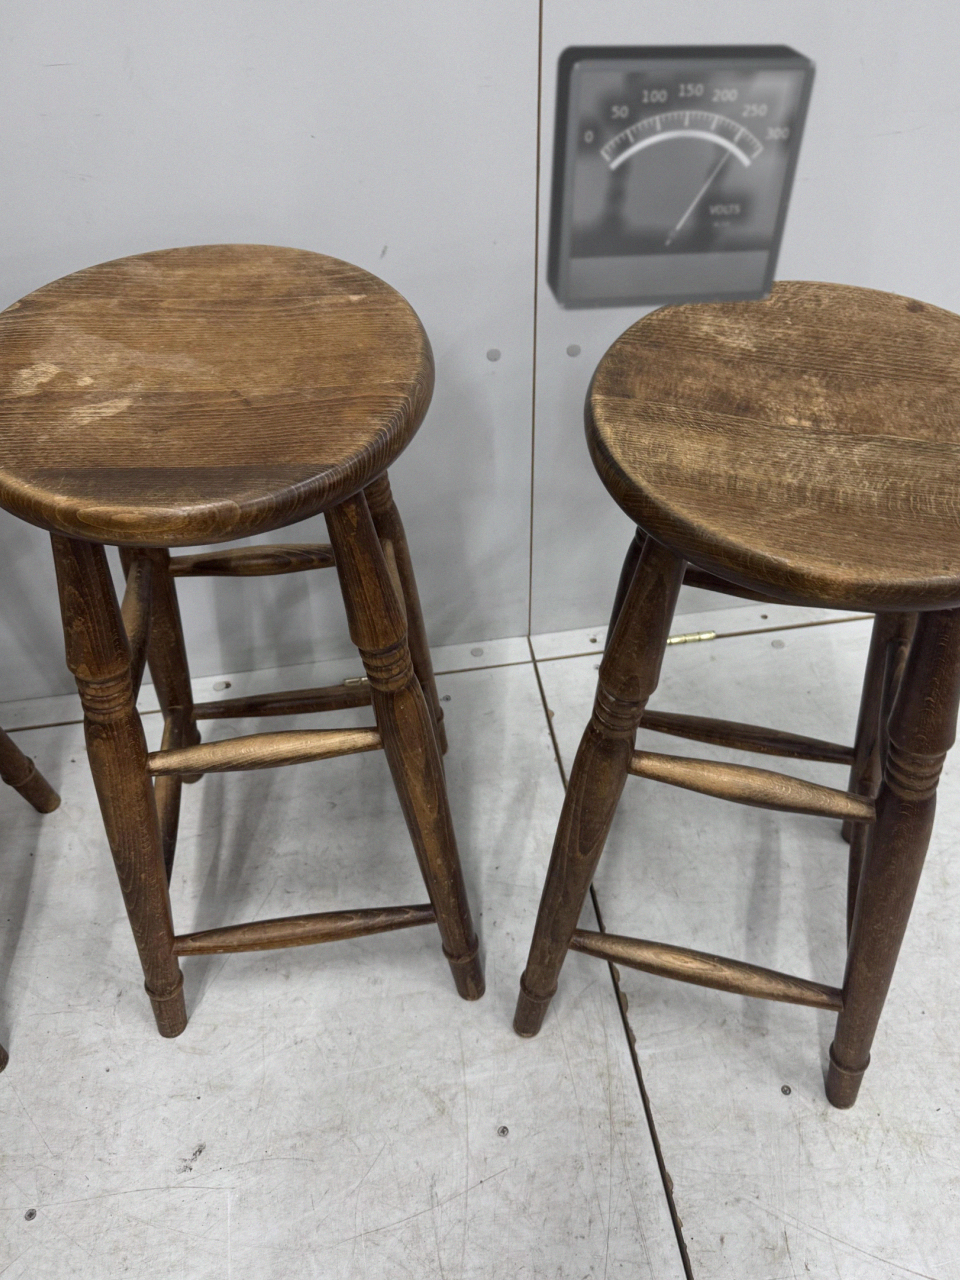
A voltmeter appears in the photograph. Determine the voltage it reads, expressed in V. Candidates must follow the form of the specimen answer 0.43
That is 250
